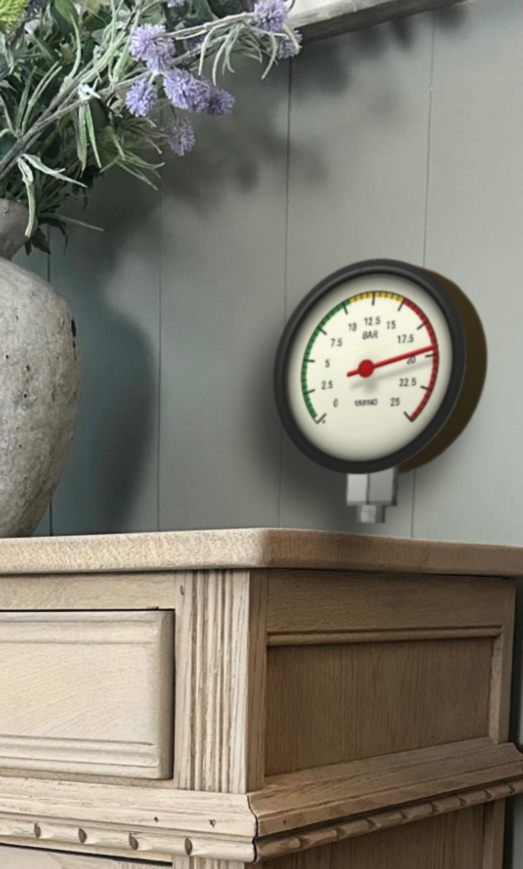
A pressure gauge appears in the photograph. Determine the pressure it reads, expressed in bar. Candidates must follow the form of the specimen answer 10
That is 19.5
